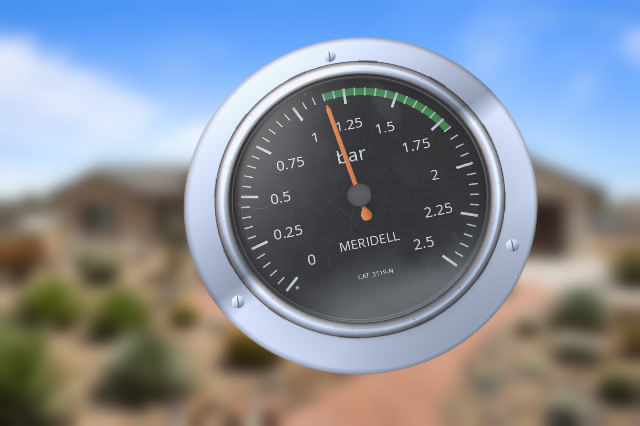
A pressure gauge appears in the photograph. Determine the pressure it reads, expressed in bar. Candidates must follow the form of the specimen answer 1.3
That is 1.15
